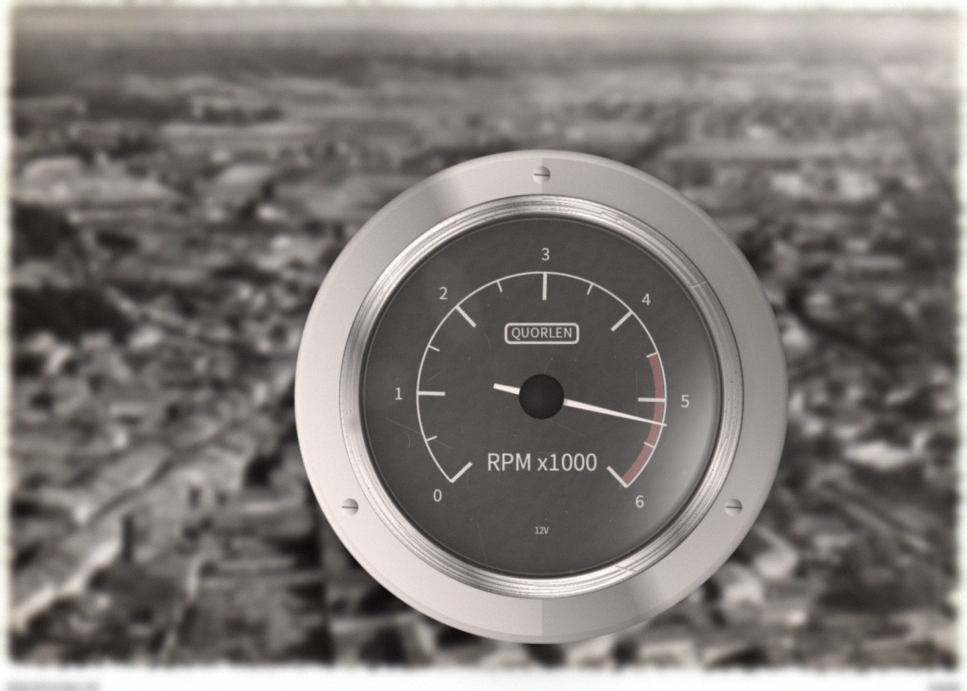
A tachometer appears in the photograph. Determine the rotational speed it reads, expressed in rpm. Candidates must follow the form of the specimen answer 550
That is 5250
